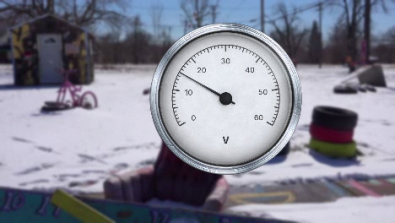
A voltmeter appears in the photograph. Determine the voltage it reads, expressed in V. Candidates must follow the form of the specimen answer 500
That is 15
